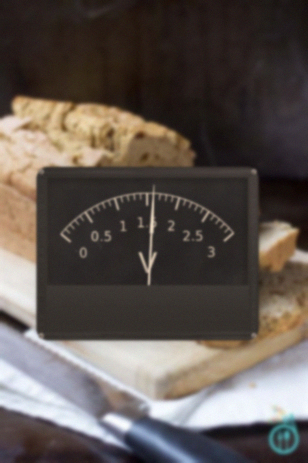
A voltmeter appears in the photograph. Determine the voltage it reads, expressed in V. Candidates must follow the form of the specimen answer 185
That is 1.6
